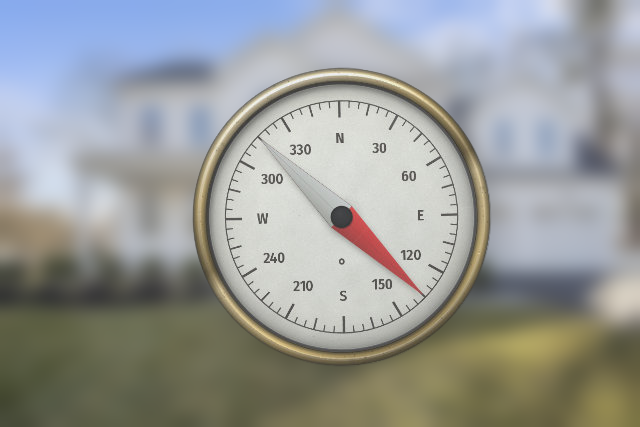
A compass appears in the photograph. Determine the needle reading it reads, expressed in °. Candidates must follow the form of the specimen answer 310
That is 135
